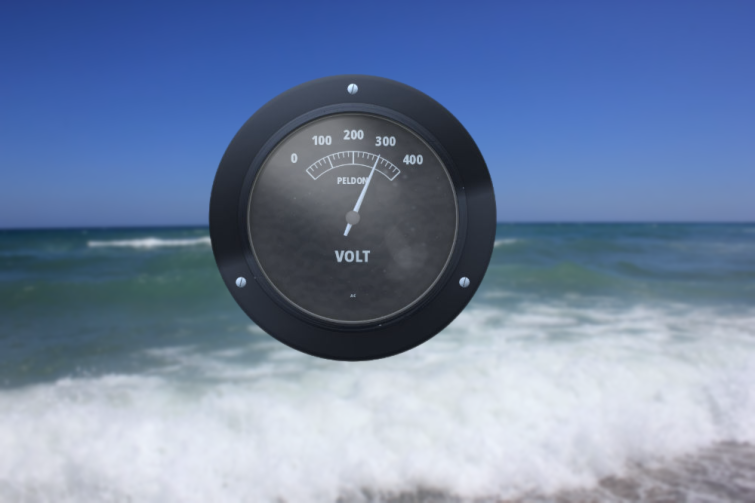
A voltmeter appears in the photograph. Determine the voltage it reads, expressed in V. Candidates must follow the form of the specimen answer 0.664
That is 300
